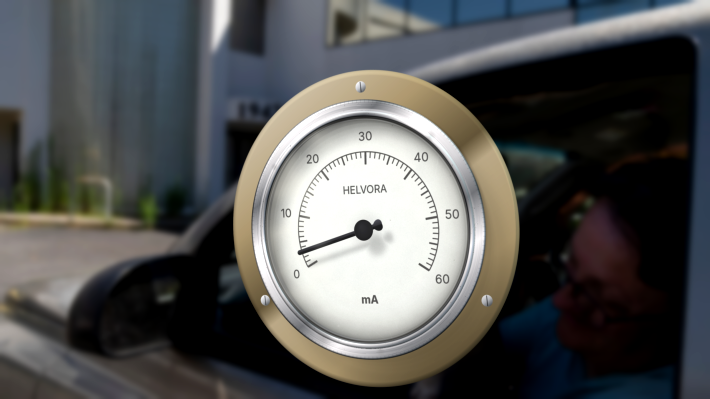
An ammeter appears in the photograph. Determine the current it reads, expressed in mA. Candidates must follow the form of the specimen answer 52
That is 3
